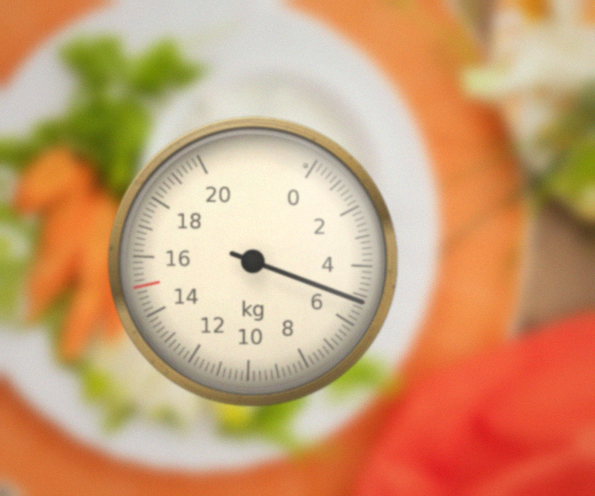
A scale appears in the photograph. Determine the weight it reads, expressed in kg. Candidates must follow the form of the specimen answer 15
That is 5.2
